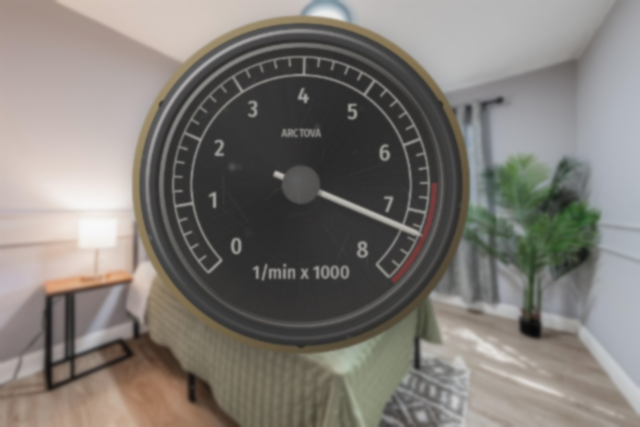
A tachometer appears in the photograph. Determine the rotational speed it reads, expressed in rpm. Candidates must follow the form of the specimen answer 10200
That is 7300
